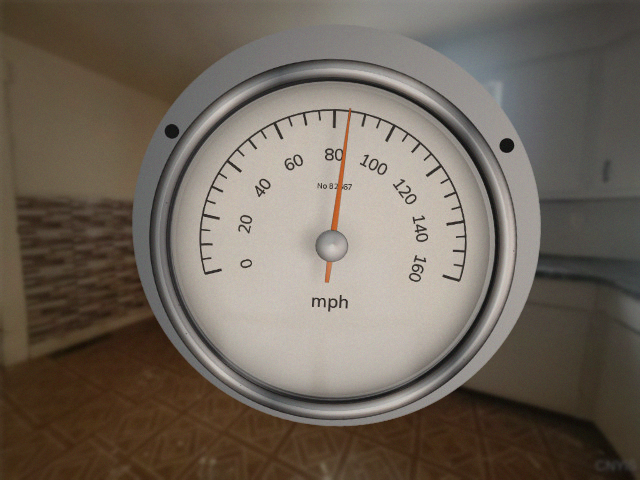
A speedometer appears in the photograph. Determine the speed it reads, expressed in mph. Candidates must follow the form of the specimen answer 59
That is 85
